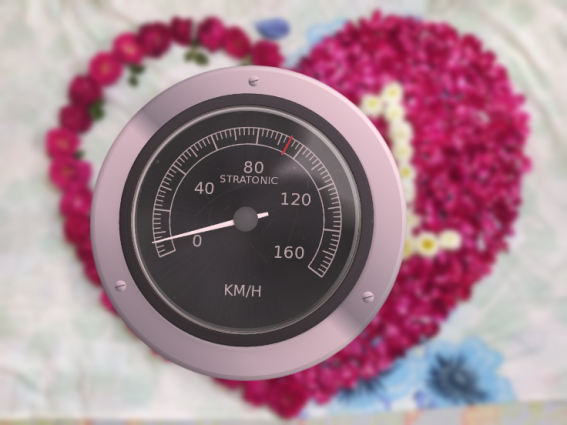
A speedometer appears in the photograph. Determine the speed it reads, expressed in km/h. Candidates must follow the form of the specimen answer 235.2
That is 6
